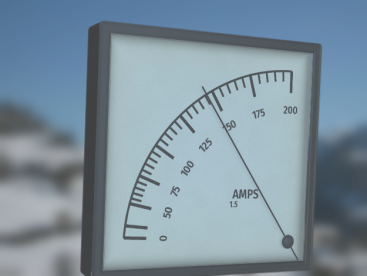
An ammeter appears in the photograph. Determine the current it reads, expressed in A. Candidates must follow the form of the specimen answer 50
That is 145
